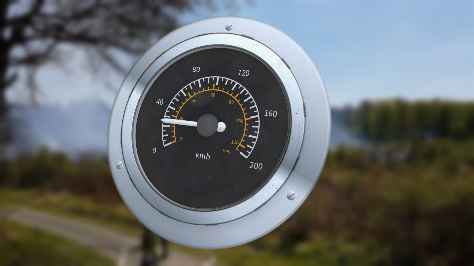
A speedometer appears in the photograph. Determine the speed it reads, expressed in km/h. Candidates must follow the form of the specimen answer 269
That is 25
